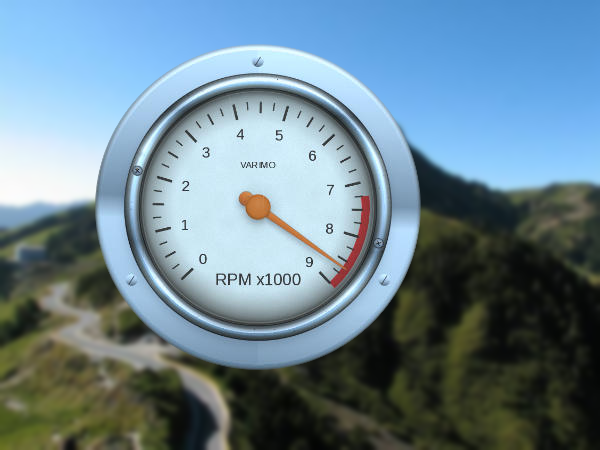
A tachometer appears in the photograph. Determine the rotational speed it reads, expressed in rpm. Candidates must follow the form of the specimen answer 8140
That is 8625
